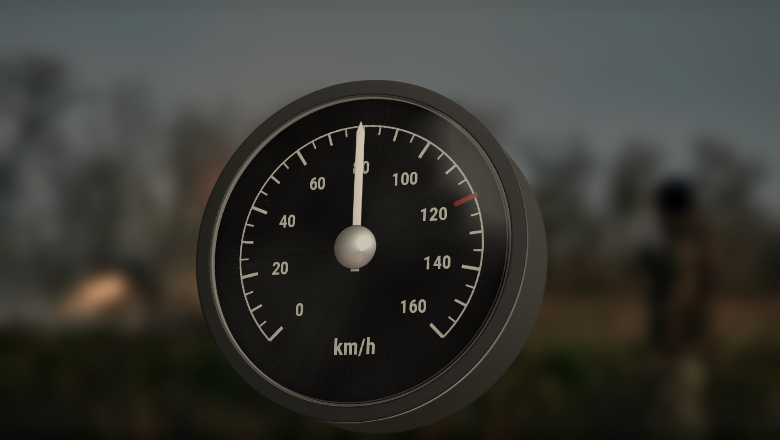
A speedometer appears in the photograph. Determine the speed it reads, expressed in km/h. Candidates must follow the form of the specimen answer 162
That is 80
